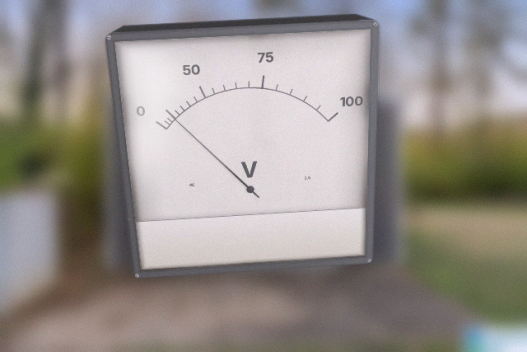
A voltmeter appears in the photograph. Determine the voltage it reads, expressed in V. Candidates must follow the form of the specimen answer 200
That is 25
